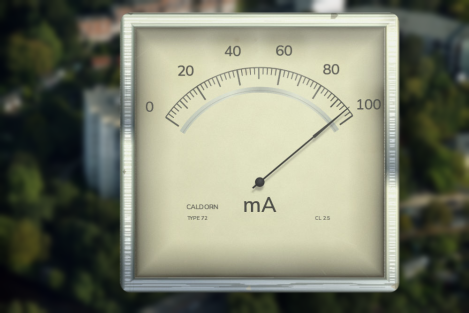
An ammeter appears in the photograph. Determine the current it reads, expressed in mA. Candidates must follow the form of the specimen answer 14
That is 96
